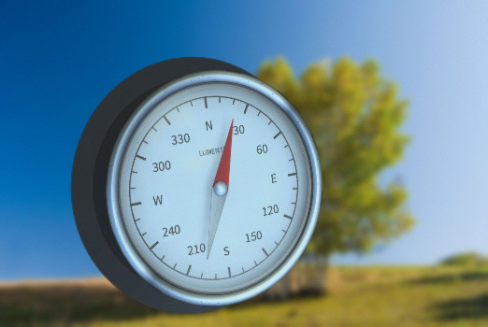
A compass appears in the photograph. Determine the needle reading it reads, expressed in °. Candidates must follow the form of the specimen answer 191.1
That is 20
